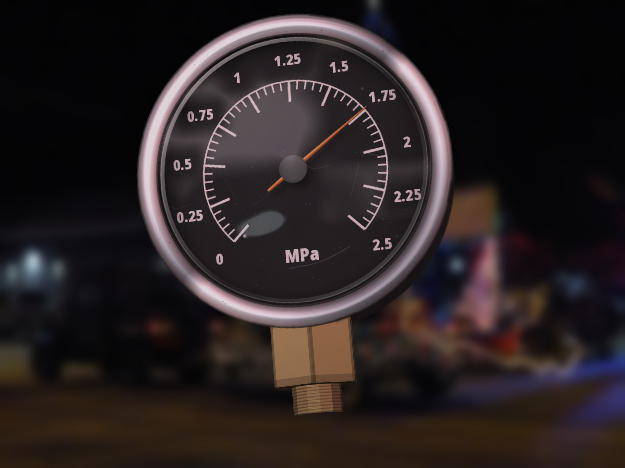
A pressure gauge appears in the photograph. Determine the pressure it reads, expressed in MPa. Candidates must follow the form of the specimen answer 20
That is 1.75
